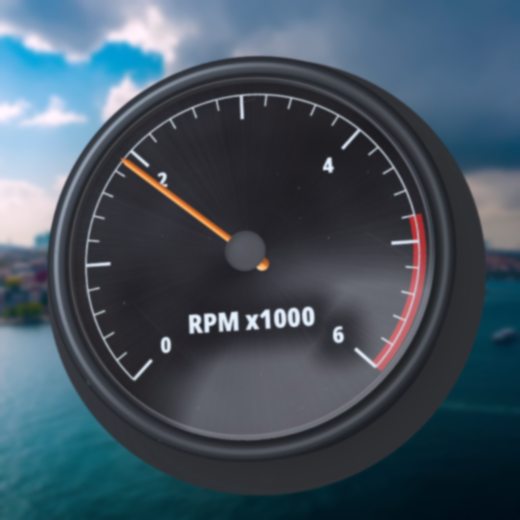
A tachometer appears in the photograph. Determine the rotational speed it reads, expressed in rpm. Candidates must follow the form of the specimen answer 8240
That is 1900
